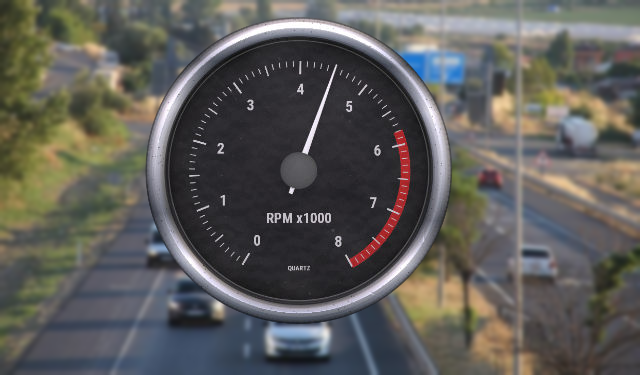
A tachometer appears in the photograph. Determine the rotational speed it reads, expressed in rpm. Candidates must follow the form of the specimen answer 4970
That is 4500
